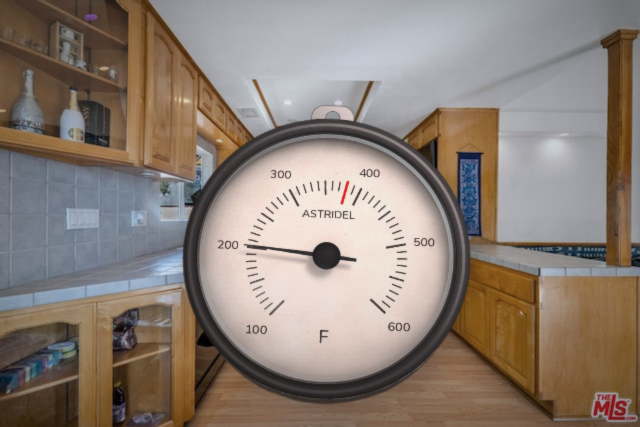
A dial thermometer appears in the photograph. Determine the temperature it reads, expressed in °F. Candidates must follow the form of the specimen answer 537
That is 200
